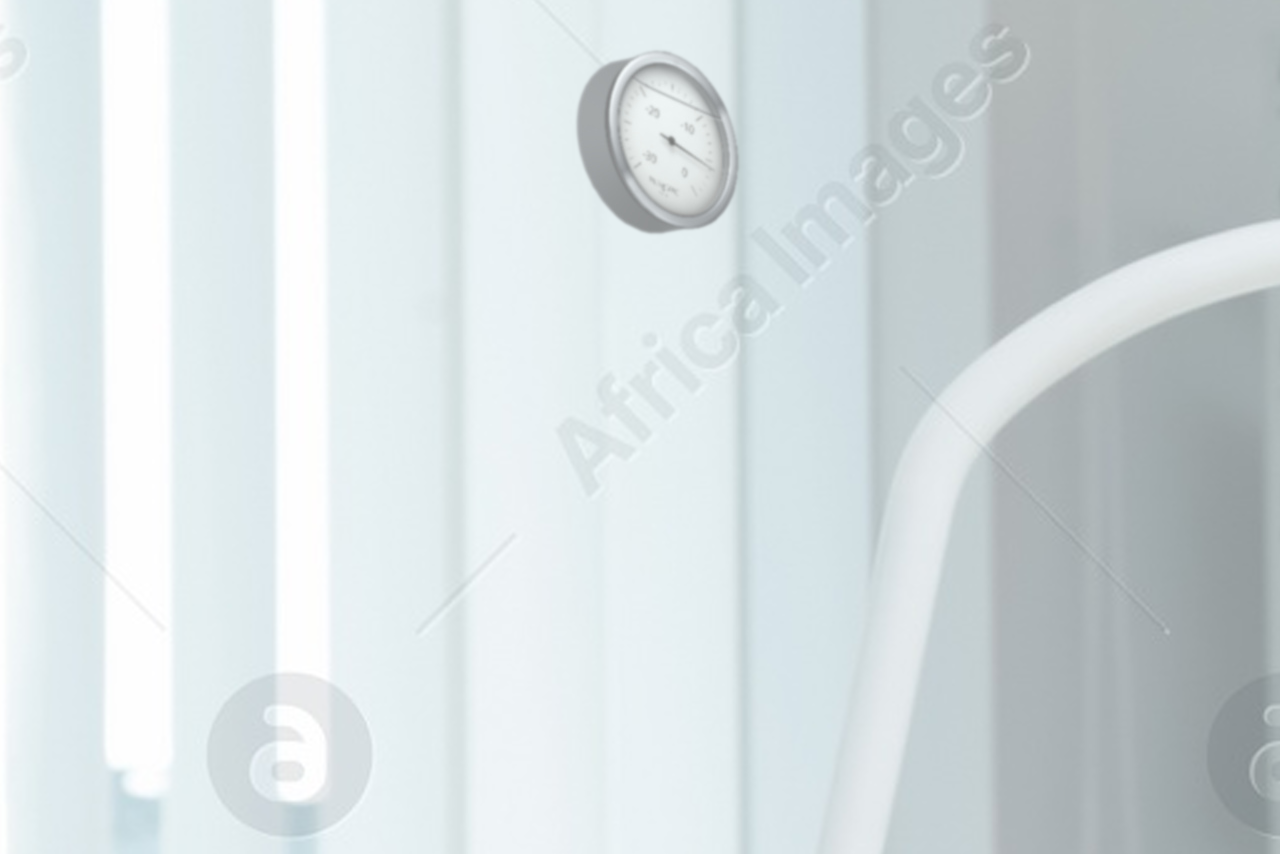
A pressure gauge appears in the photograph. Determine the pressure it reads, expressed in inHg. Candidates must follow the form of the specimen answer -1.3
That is -4
